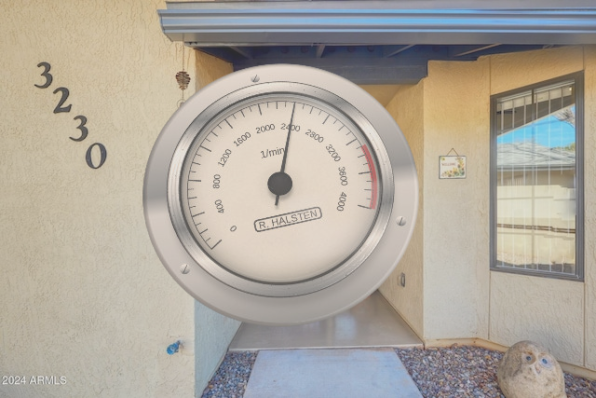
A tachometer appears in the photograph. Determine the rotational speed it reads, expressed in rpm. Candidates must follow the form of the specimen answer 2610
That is 2400
